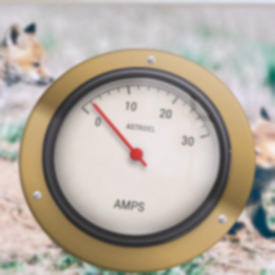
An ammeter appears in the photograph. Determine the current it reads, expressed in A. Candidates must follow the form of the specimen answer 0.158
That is 2
